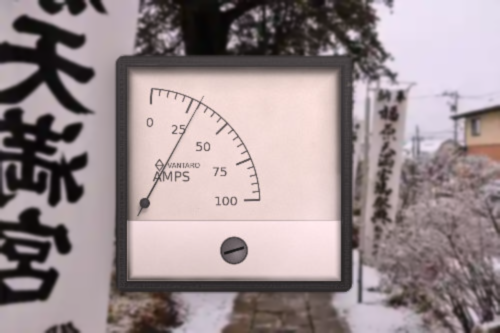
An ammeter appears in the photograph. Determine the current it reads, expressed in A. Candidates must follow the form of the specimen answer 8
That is 30
